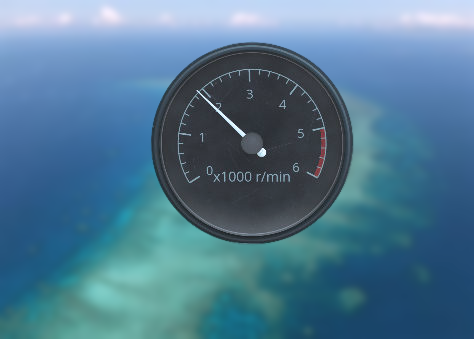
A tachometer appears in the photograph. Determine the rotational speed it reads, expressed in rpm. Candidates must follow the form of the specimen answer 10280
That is 1900
